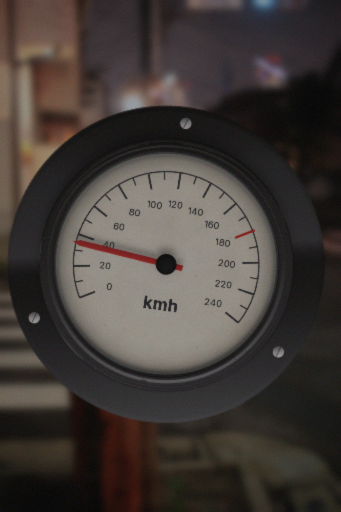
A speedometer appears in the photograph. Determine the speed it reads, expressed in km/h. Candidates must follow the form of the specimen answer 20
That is 35
